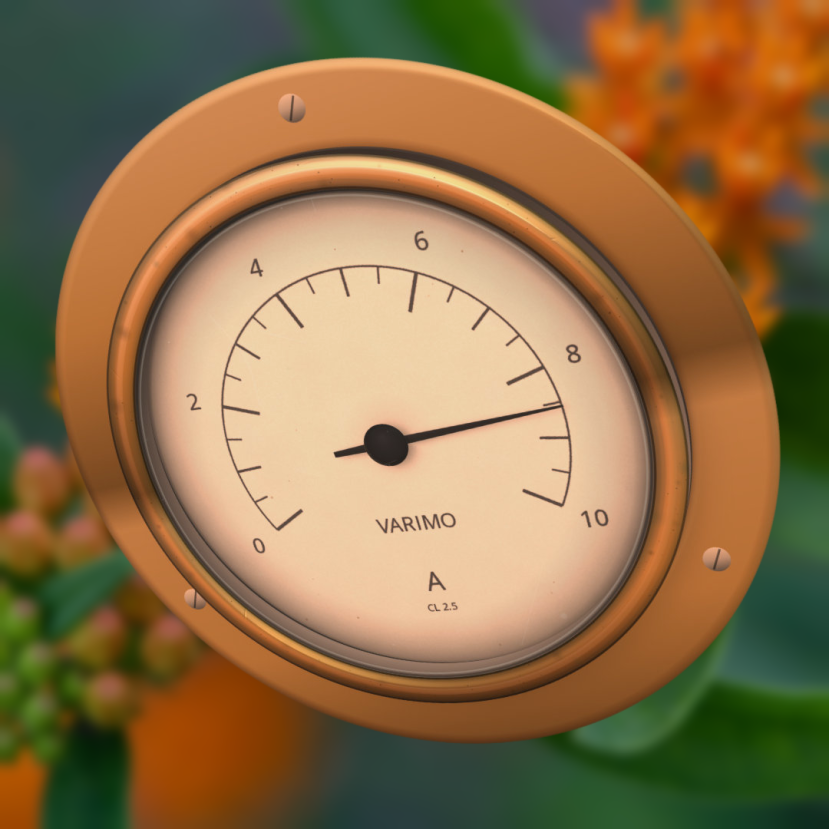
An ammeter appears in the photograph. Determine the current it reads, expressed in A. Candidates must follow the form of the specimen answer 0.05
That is 8.5
